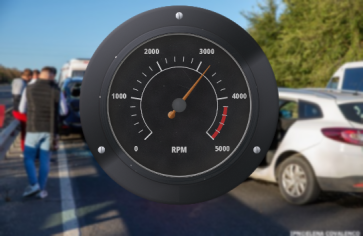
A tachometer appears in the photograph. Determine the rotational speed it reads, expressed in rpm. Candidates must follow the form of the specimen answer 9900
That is 3200
